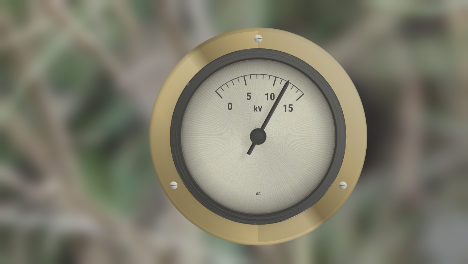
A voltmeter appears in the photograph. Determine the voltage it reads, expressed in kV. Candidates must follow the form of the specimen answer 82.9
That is 12
